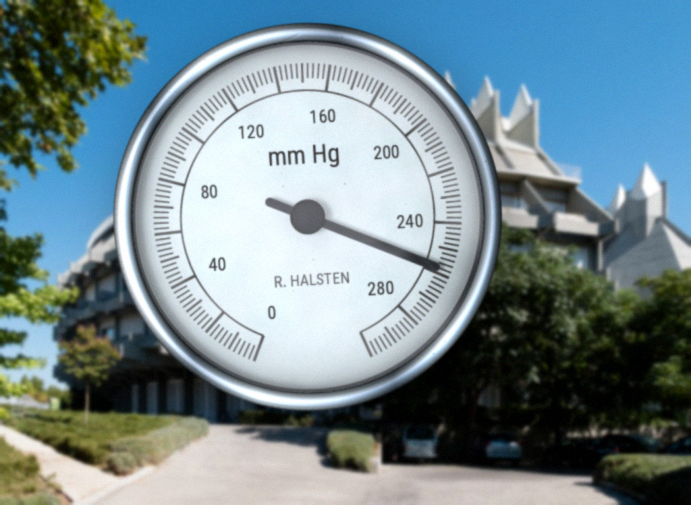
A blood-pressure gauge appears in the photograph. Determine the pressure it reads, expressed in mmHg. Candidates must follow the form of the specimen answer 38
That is 258
